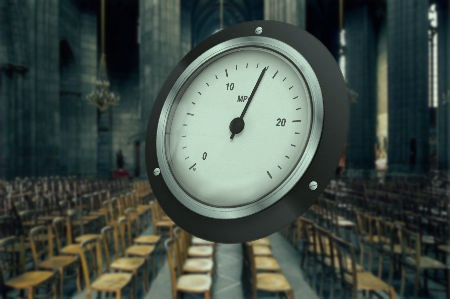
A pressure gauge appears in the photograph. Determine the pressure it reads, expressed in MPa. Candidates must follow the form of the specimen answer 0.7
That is 14
